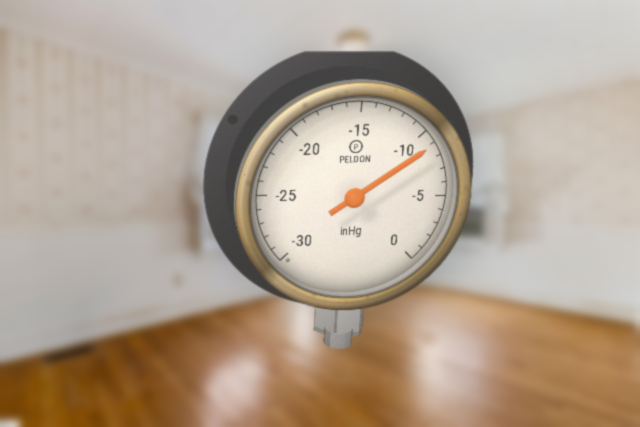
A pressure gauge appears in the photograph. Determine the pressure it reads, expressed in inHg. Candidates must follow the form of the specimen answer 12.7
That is -9
